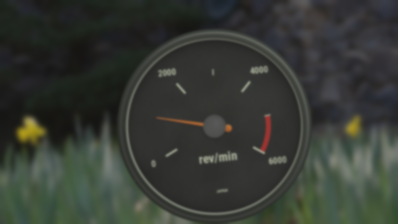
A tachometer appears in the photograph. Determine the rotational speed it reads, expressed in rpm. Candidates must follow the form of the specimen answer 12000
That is 1000
